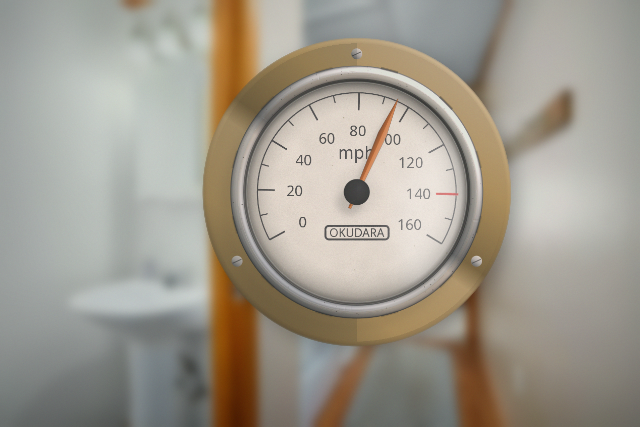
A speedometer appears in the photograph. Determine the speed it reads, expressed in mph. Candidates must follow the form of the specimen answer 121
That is 95
